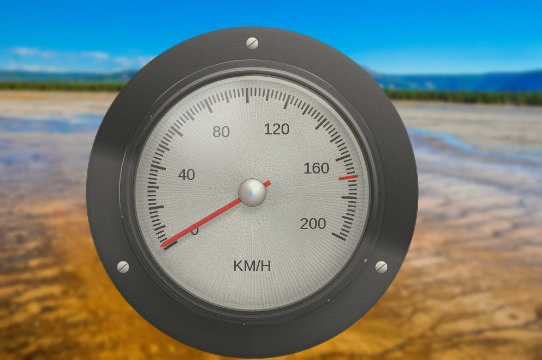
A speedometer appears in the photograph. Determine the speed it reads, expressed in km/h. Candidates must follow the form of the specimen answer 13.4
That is 2
